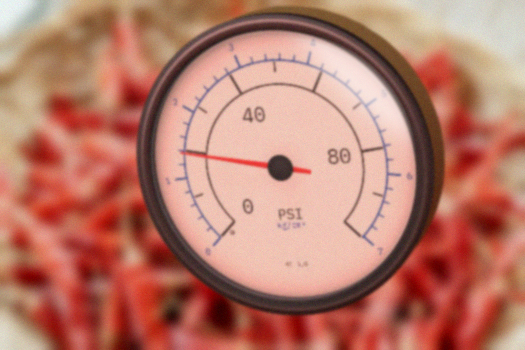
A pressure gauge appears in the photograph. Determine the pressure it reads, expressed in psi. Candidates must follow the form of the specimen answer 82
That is 20
